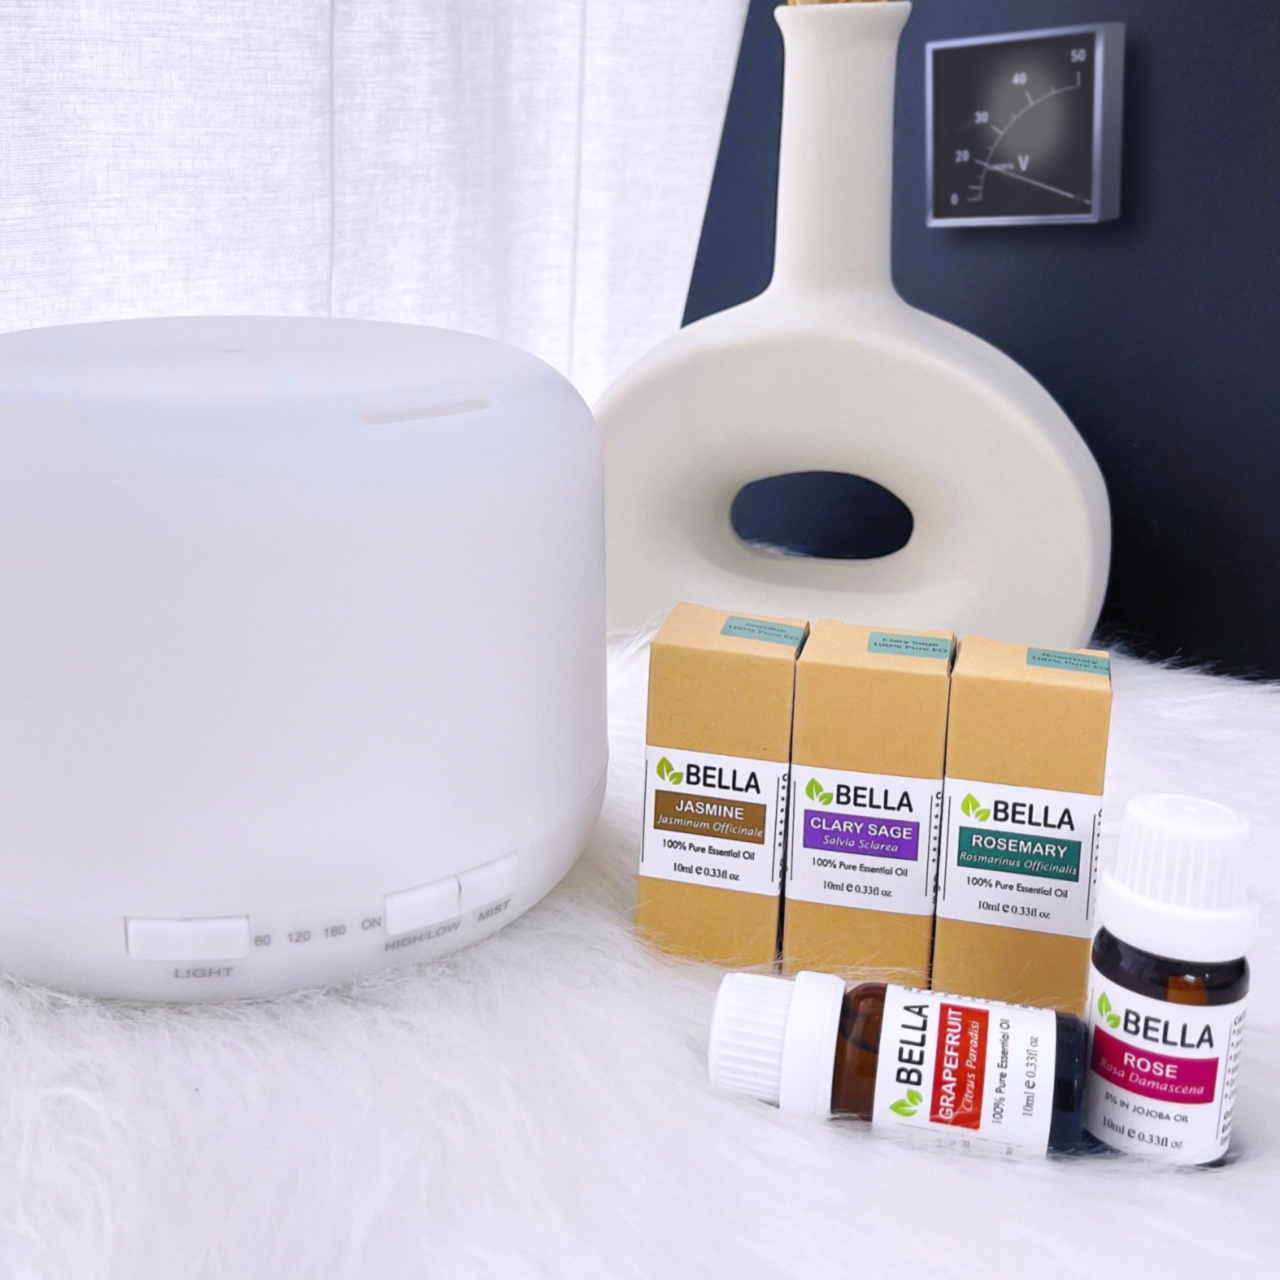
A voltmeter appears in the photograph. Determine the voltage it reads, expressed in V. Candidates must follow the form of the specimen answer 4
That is 20
